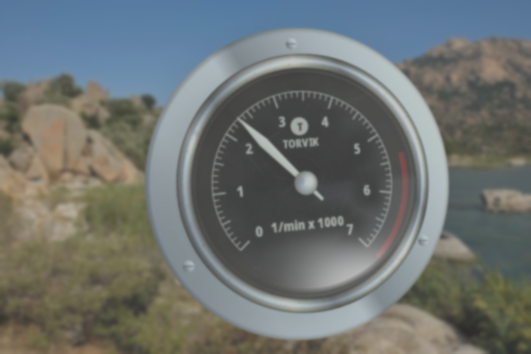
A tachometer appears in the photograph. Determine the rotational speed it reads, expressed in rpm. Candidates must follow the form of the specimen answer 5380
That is 2300
